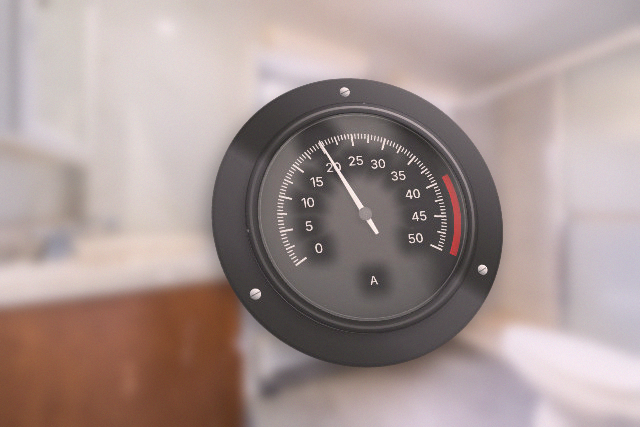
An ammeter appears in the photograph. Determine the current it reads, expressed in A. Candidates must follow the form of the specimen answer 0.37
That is 20
